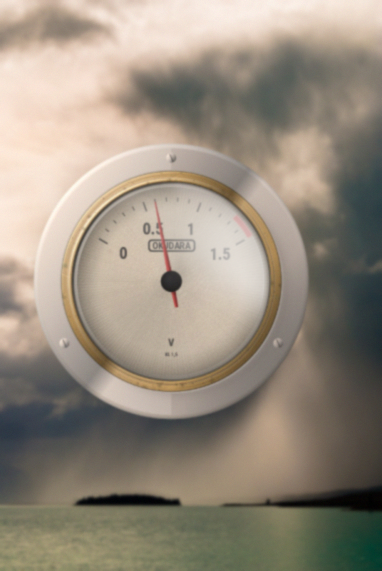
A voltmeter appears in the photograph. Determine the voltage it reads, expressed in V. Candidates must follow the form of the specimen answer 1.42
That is 0.6
